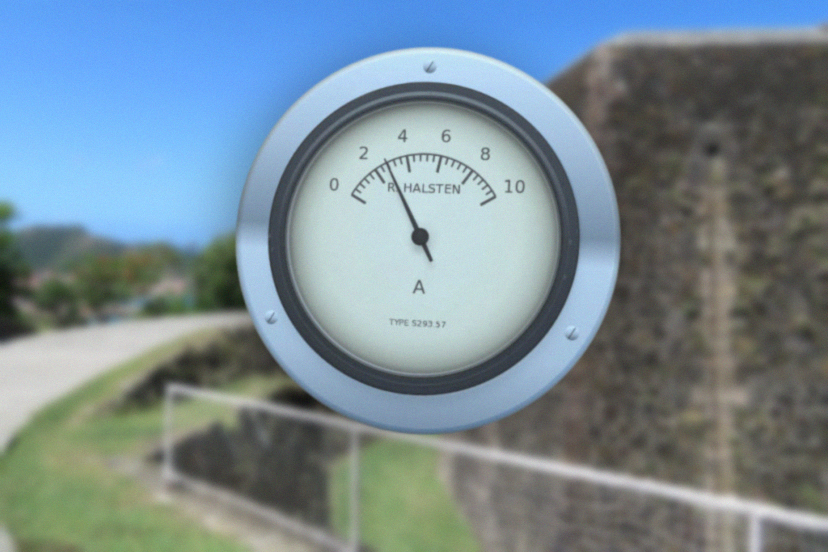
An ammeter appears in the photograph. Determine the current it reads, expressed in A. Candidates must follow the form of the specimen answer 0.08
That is 2.8
